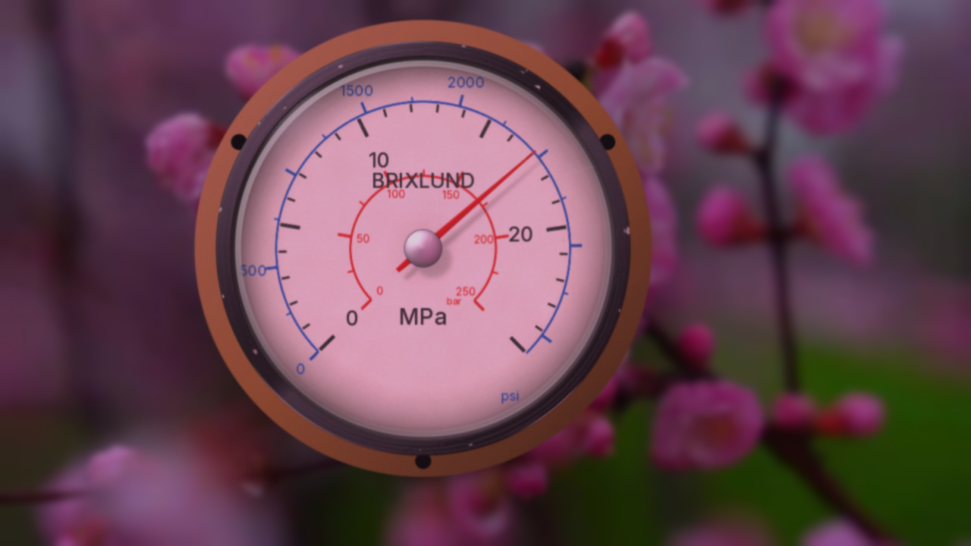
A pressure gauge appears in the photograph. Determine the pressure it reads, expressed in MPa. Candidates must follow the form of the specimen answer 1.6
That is 17
